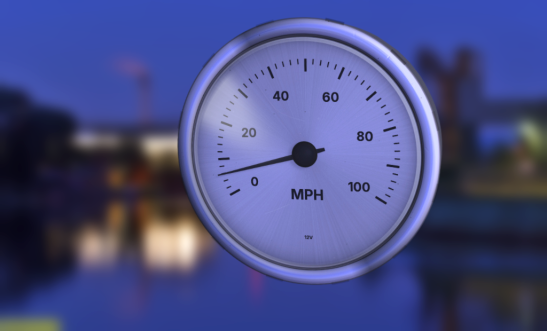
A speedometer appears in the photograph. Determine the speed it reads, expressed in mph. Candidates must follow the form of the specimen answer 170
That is 6
